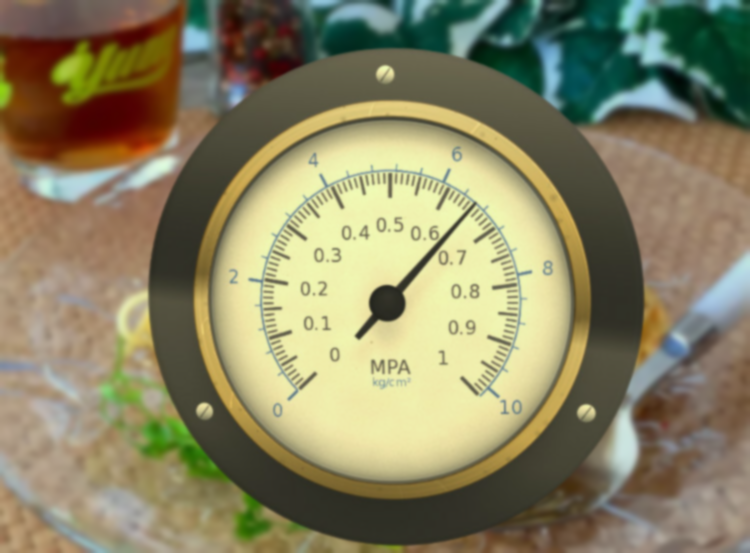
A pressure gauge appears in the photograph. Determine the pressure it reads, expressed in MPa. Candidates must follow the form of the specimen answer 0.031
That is 0.65
